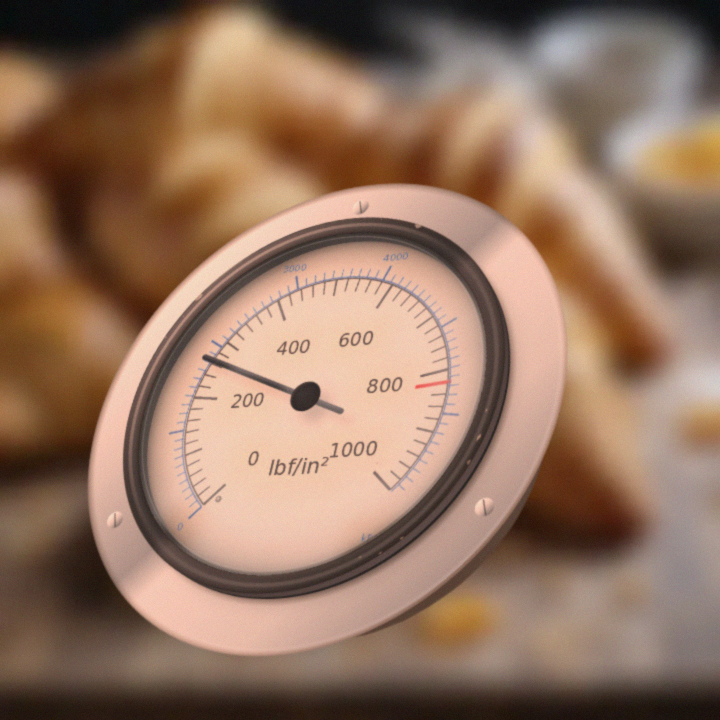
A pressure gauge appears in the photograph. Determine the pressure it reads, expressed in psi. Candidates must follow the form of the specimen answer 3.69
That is 260
